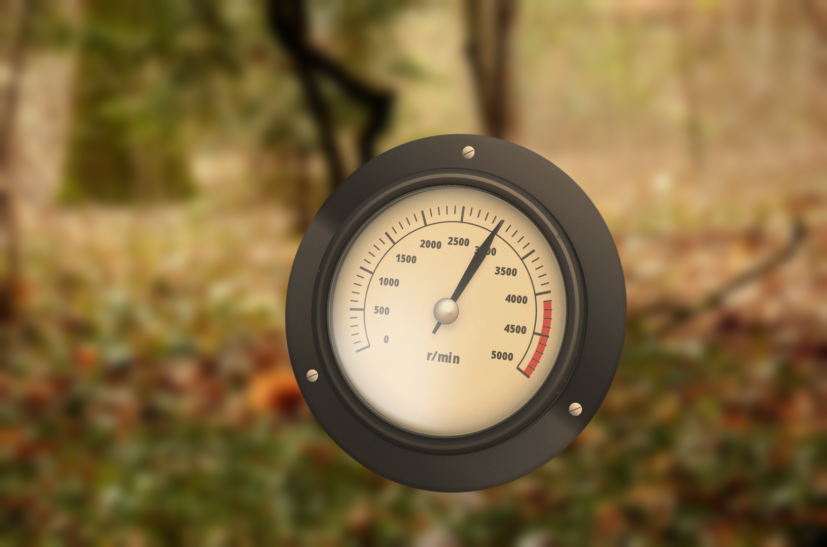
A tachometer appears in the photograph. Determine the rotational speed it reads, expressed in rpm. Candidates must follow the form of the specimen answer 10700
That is 3000
